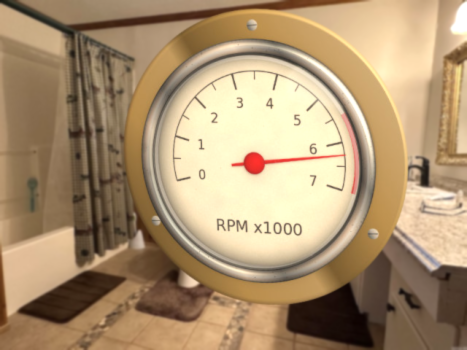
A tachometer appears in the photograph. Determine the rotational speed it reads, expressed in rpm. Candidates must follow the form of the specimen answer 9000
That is 6250
